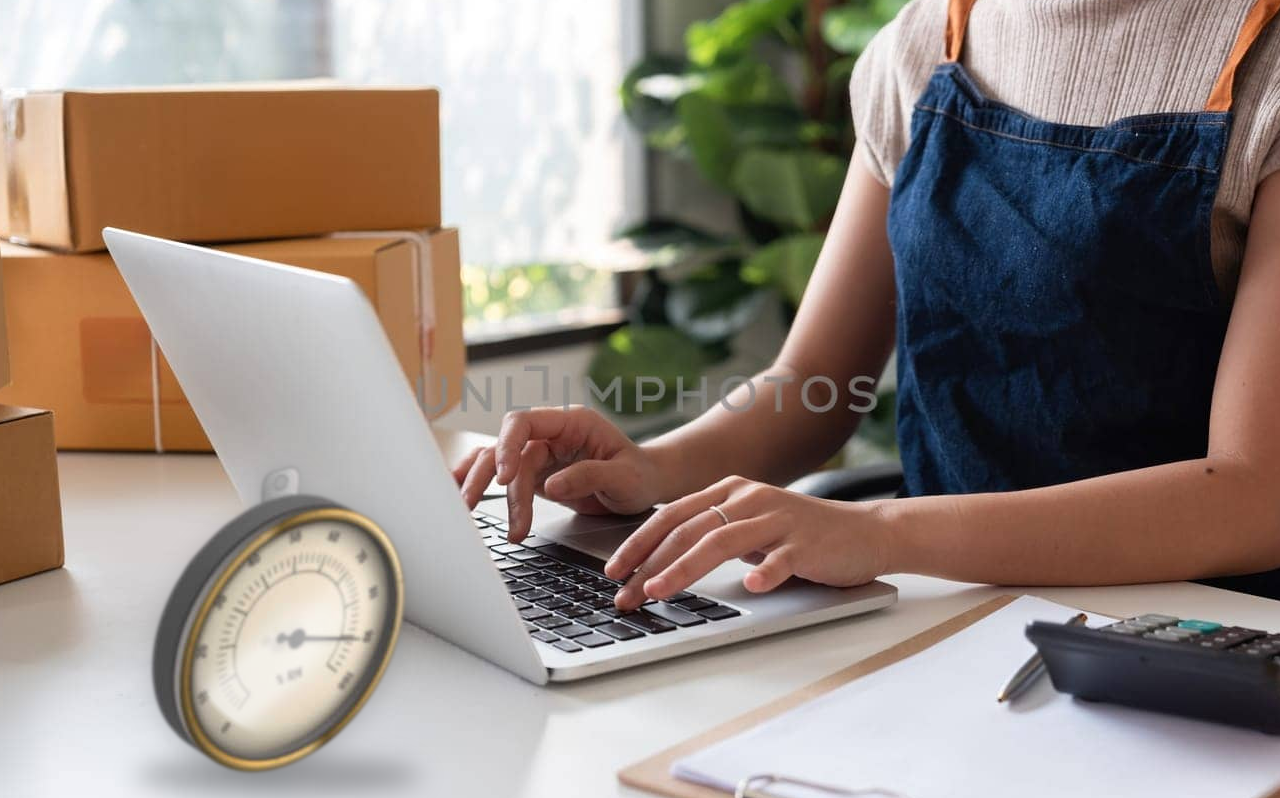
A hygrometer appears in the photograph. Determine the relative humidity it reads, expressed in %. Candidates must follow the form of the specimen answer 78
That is 90
